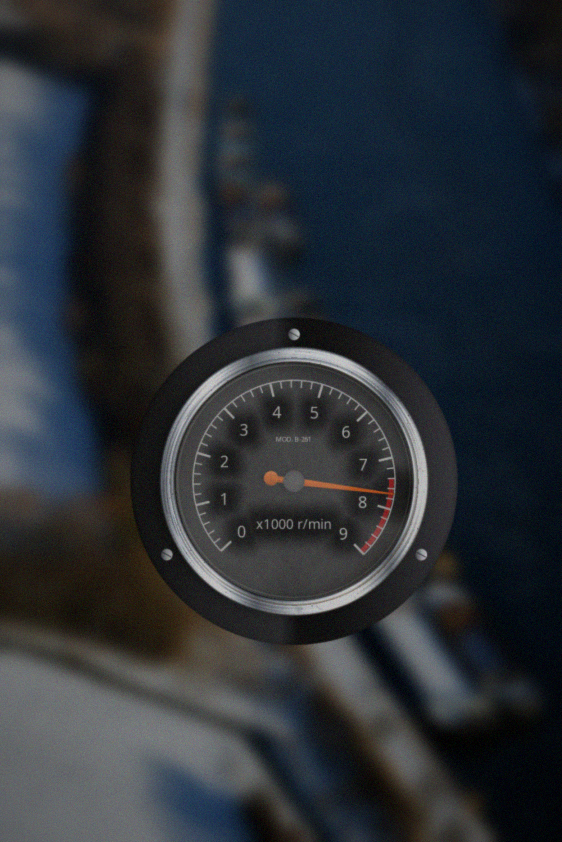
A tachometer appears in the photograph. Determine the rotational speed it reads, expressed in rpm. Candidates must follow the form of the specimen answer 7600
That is 7700
